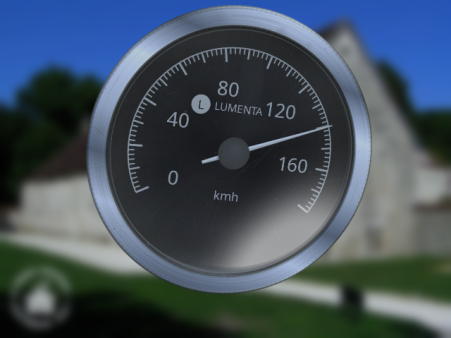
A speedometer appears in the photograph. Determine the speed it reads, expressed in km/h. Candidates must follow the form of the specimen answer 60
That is 140
